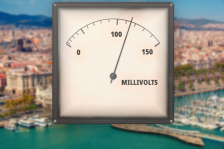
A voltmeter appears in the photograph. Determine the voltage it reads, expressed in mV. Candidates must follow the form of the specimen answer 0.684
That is 115
